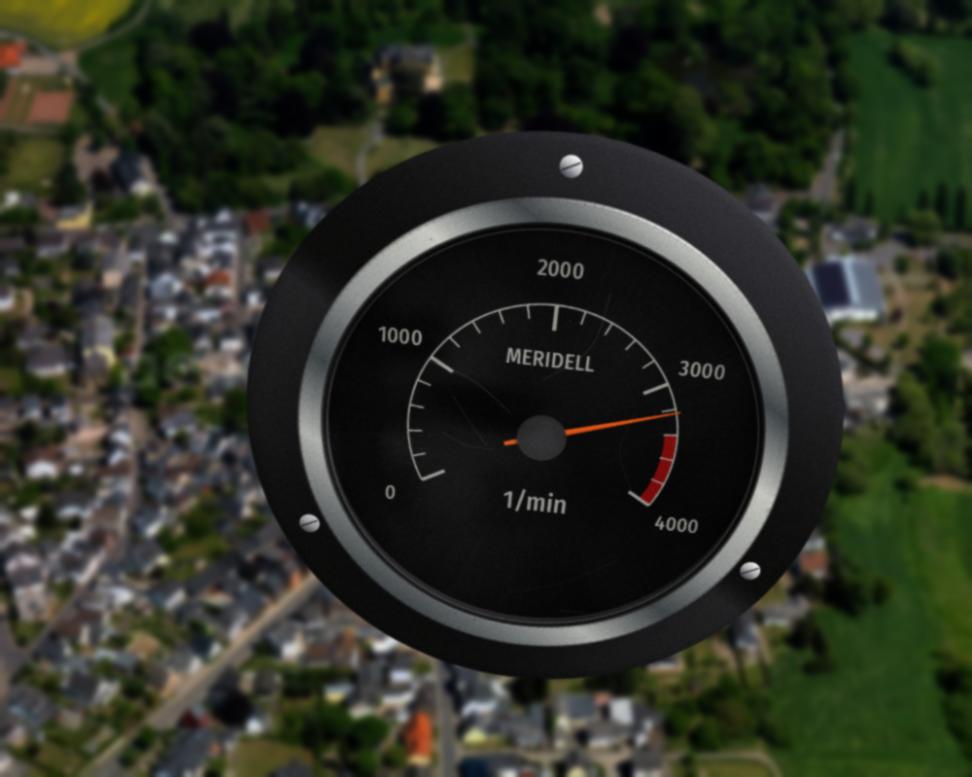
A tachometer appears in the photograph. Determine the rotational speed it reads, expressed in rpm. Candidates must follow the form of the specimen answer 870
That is 3200
